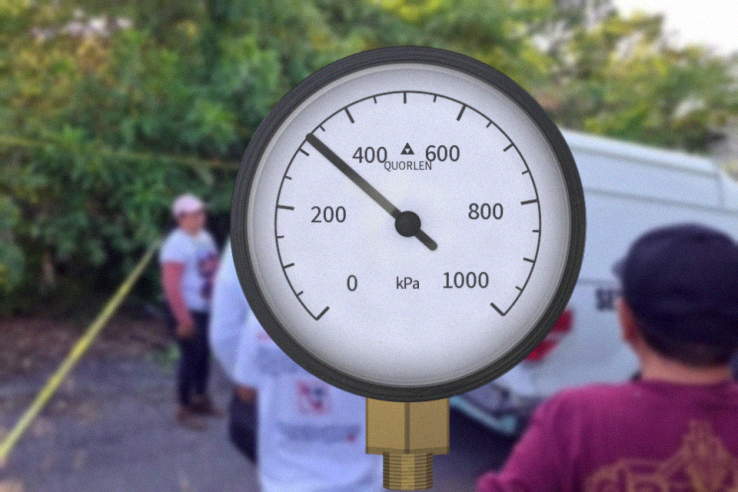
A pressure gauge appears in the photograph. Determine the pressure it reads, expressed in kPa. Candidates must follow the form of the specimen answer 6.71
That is 325
